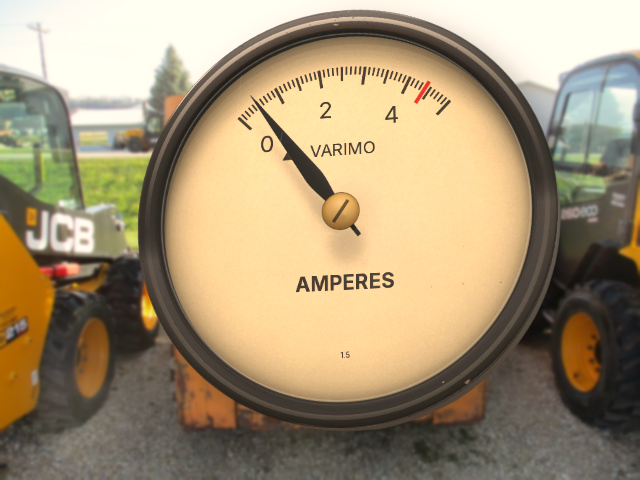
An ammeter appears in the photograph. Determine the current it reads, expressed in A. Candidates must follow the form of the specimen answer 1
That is 0.5
